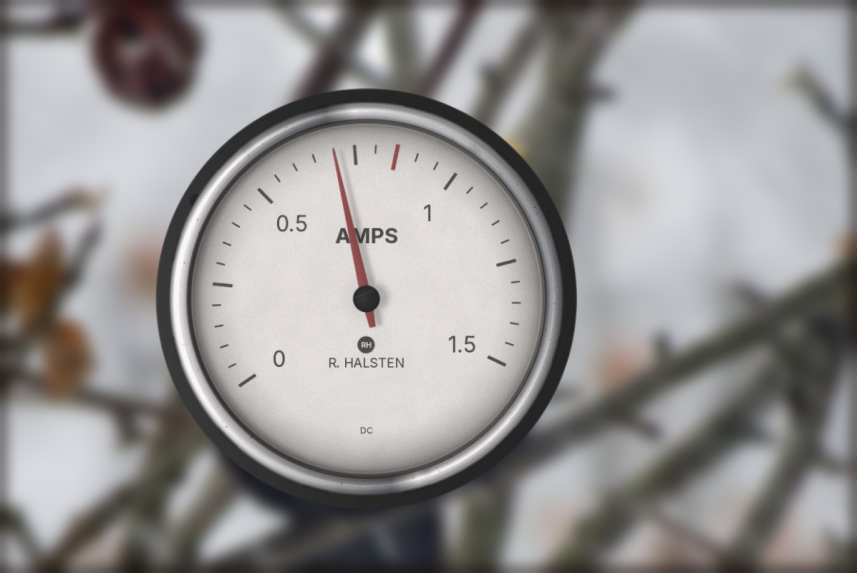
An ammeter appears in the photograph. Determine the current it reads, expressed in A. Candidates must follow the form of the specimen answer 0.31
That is 0.7
